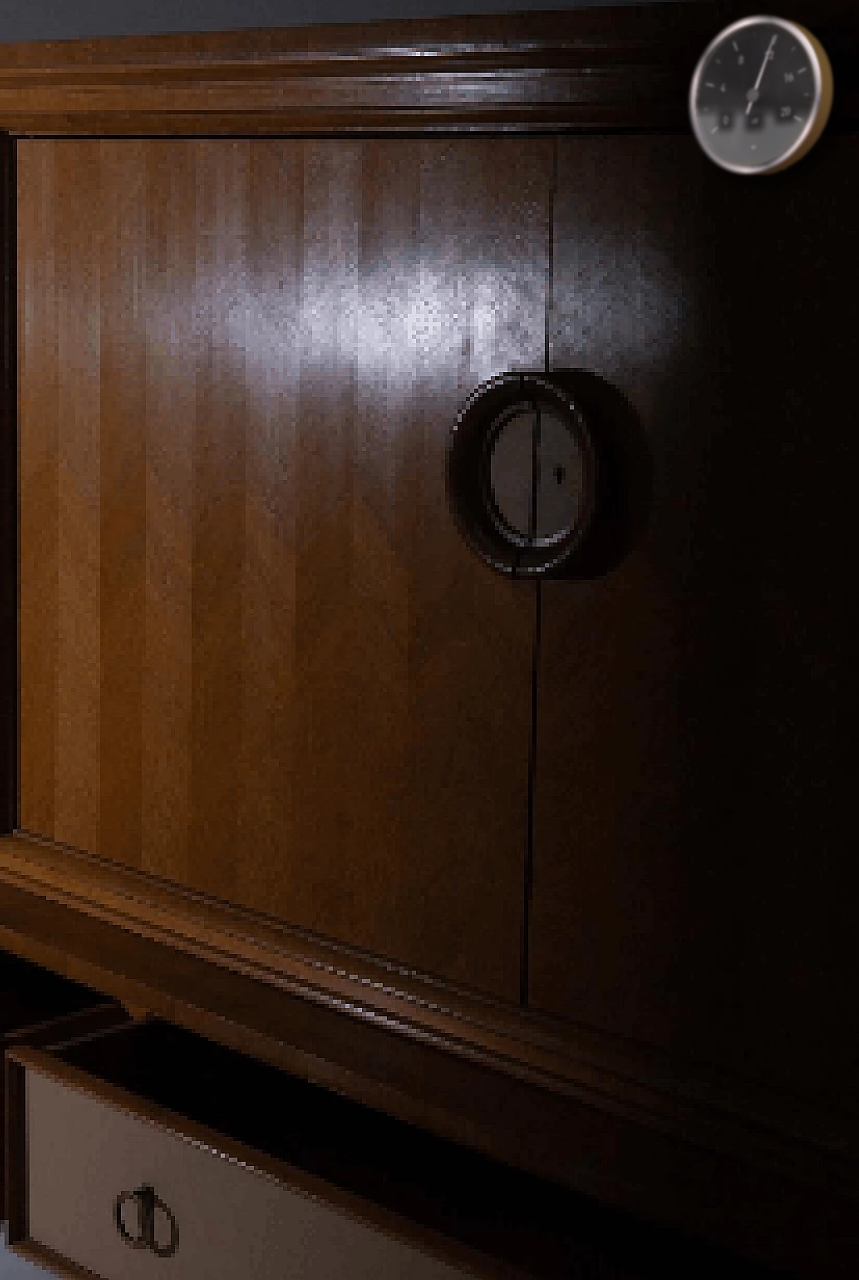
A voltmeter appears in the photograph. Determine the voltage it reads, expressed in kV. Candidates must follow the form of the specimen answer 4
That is 12
